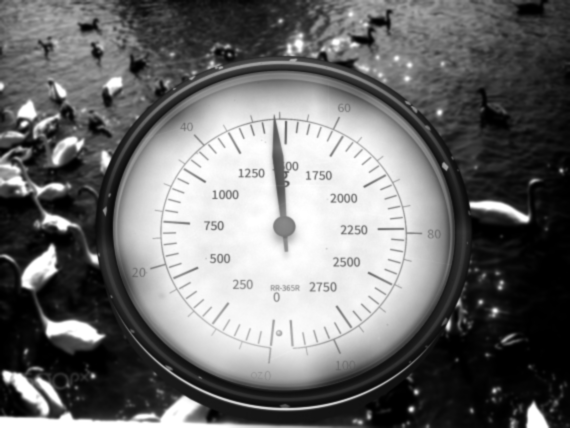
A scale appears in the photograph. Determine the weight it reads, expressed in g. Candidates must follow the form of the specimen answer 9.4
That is 1450
